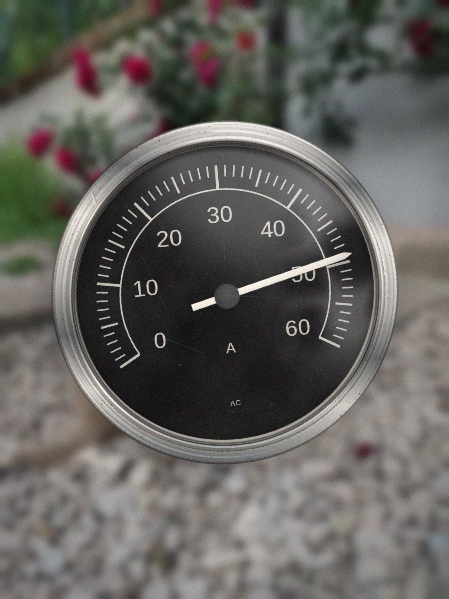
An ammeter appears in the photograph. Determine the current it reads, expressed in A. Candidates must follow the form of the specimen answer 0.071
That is 49
